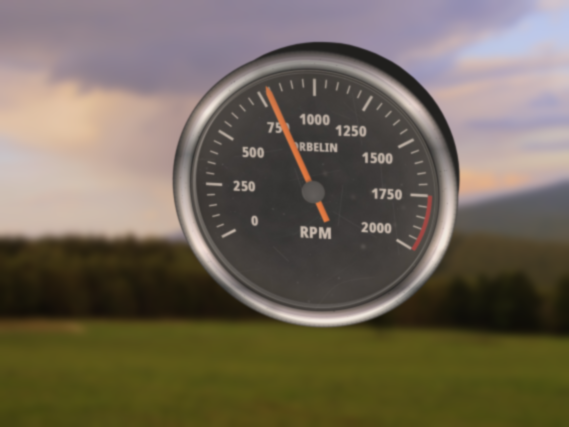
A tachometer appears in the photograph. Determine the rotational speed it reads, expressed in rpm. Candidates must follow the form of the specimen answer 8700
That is 800
